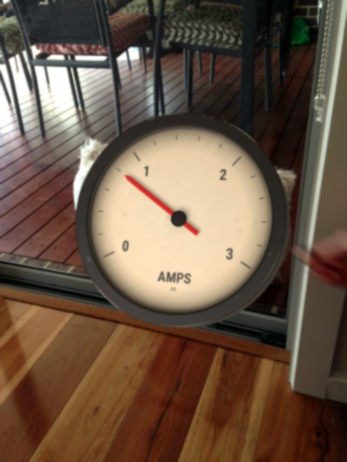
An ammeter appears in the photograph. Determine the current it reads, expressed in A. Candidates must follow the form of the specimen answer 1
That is 0.8
